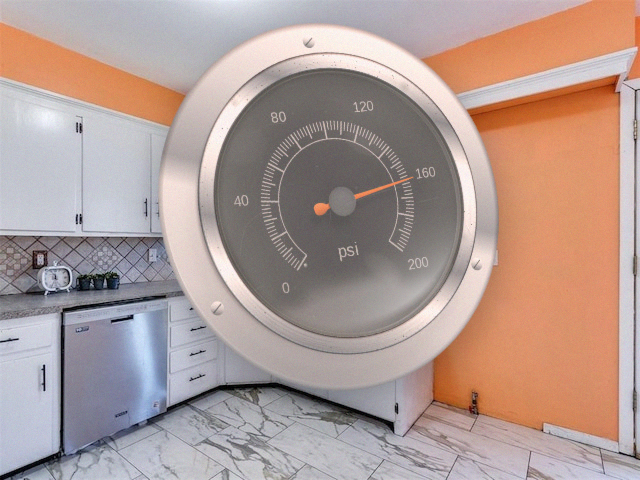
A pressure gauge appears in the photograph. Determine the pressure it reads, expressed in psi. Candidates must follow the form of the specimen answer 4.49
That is 160
